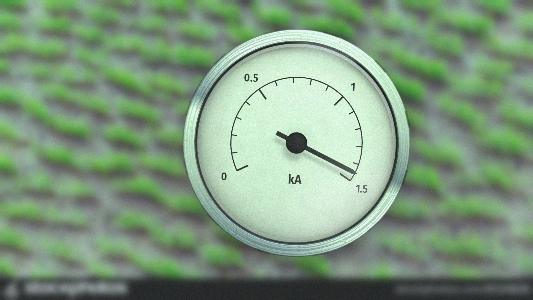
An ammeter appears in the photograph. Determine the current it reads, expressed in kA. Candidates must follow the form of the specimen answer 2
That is 1.45
